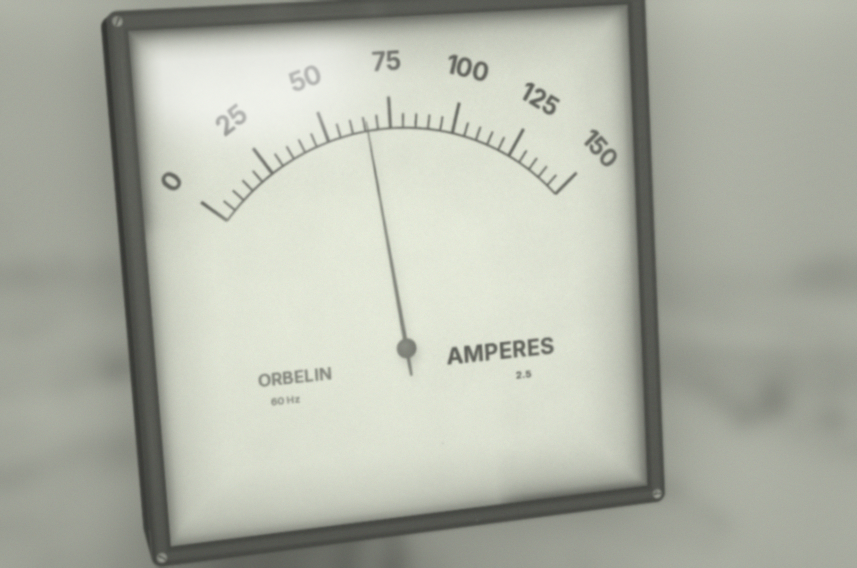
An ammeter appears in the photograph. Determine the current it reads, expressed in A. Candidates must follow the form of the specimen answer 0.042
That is 65
